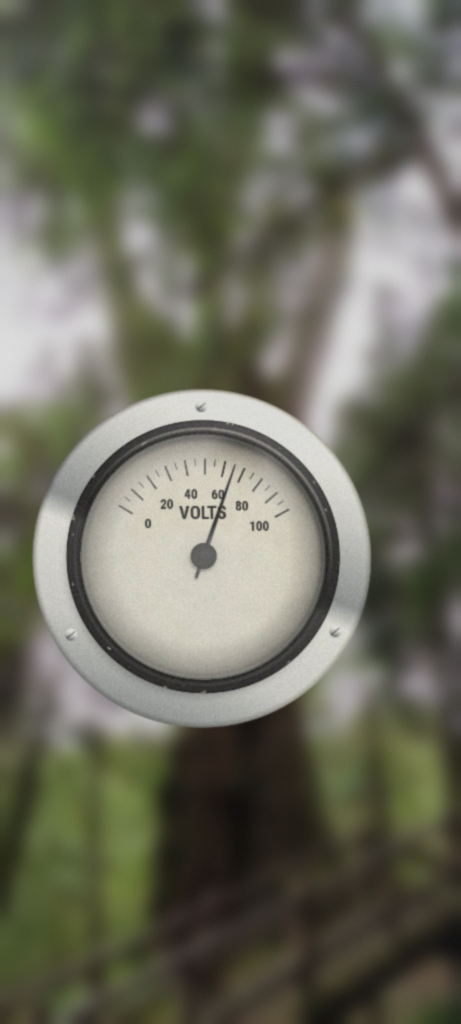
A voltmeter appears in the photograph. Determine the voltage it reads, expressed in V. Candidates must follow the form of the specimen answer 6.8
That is 65
